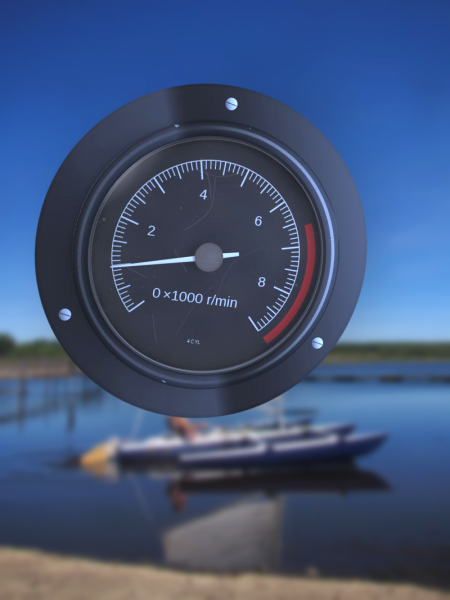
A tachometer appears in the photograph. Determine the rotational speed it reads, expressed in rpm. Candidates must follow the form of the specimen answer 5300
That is 1000
